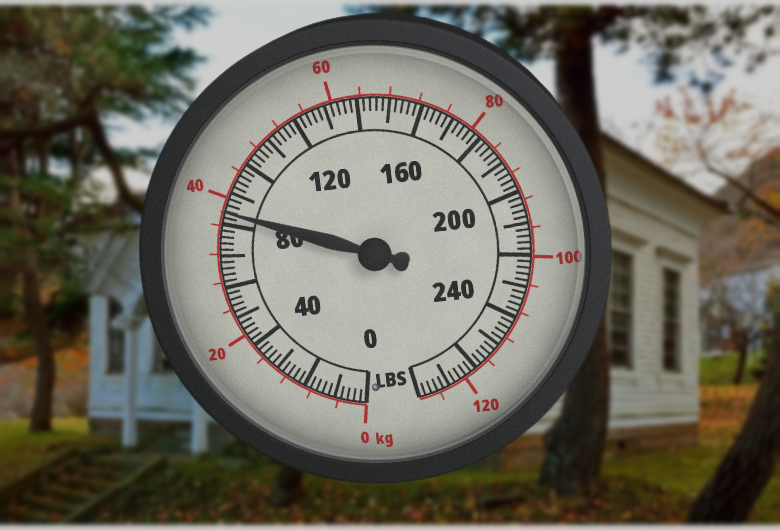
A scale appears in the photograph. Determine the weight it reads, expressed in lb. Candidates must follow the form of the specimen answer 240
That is 84
